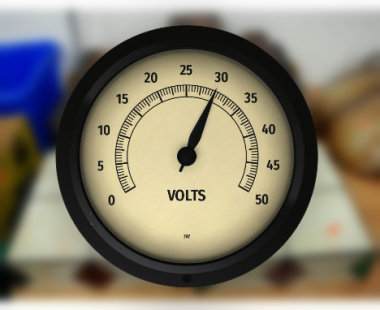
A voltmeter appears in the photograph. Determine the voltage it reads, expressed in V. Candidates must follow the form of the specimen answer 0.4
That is 30
